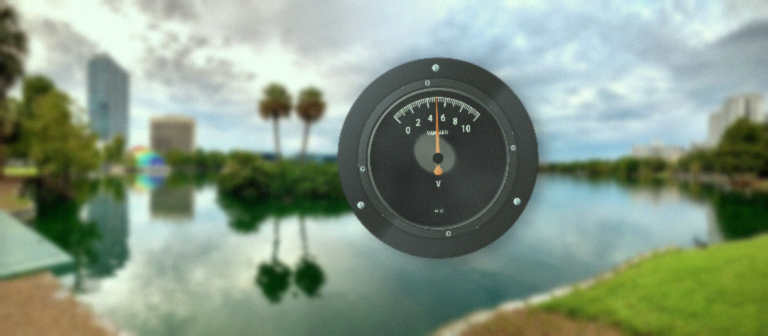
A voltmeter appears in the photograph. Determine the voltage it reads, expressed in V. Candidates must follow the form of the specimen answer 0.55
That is 5
